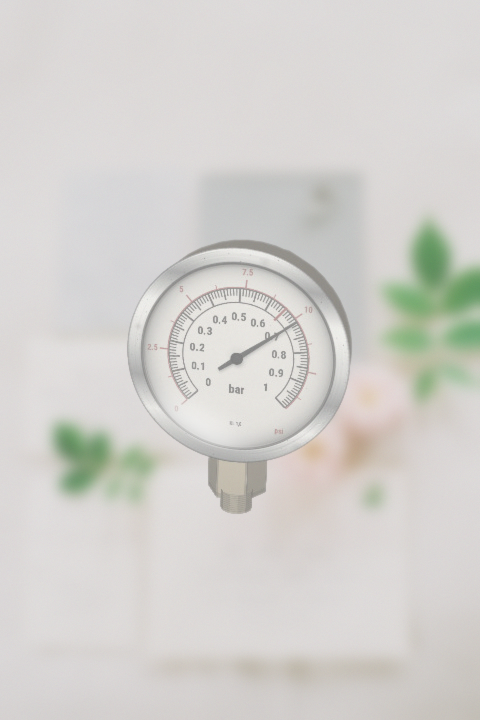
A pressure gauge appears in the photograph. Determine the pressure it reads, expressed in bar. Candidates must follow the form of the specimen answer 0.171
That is 0.7
